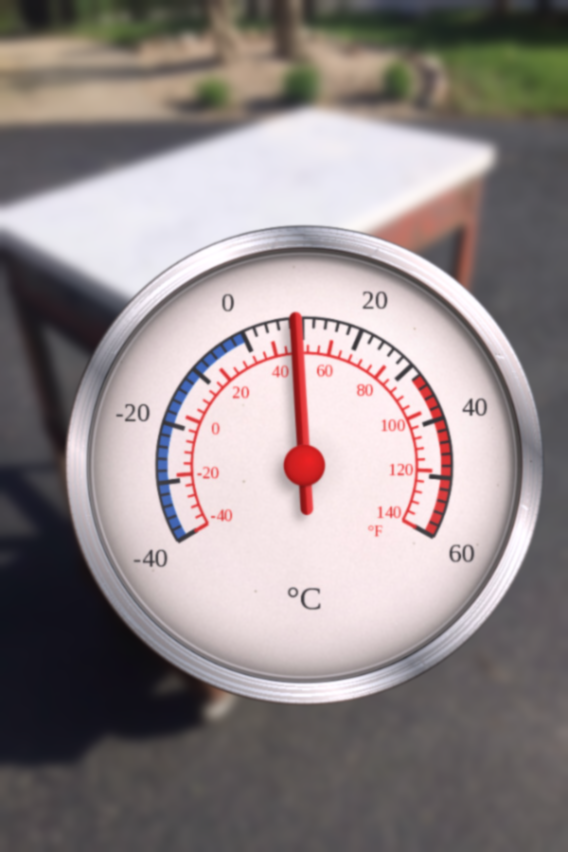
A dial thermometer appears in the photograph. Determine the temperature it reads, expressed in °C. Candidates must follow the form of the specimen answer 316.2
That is 9
